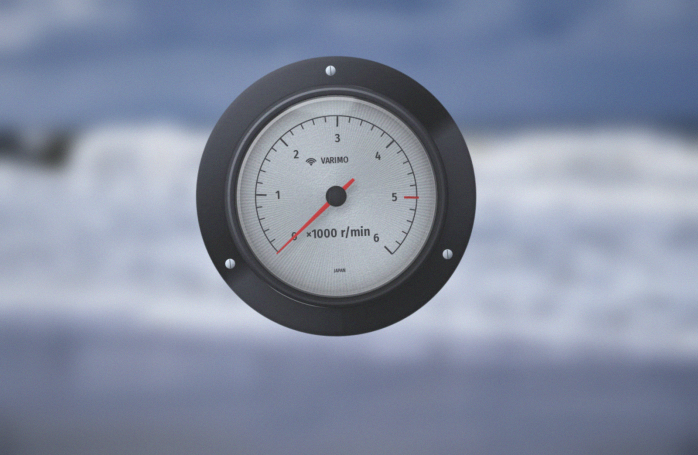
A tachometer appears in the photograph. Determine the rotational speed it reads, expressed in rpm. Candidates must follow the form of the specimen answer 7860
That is 0
